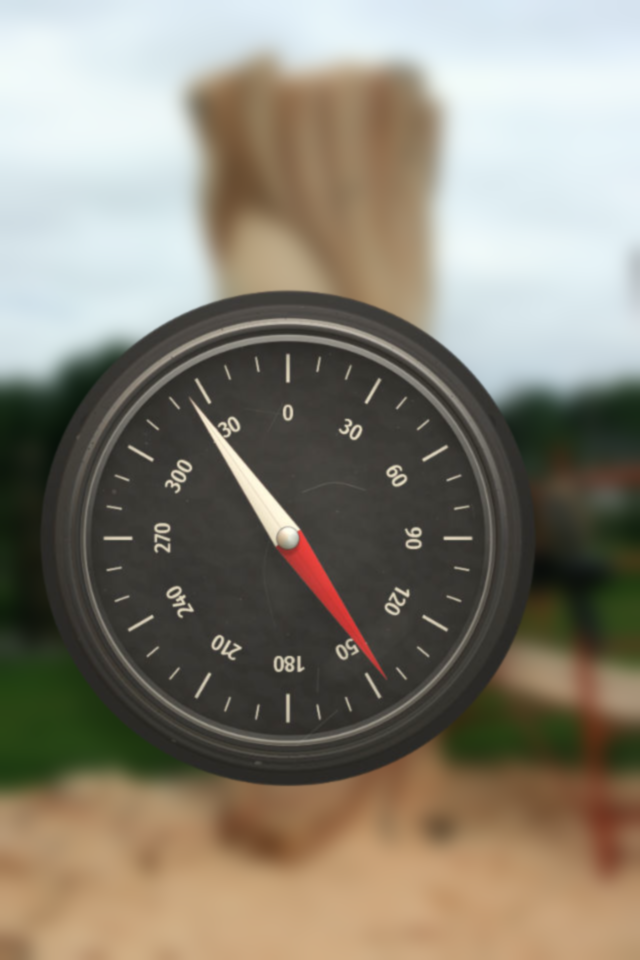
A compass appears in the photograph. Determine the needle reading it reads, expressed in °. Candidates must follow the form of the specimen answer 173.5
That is 145
